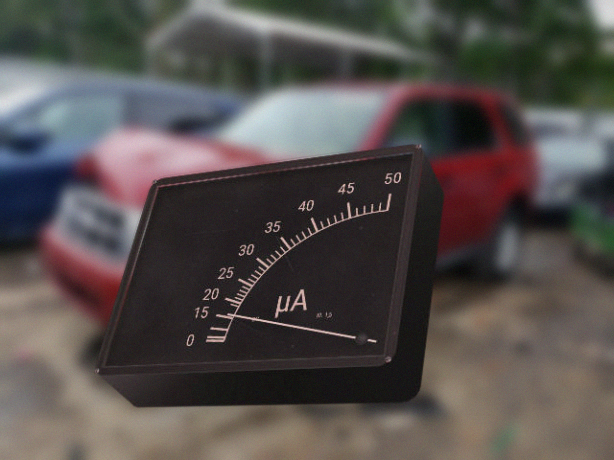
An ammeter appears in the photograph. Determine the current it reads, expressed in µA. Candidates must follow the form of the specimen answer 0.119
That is 15
